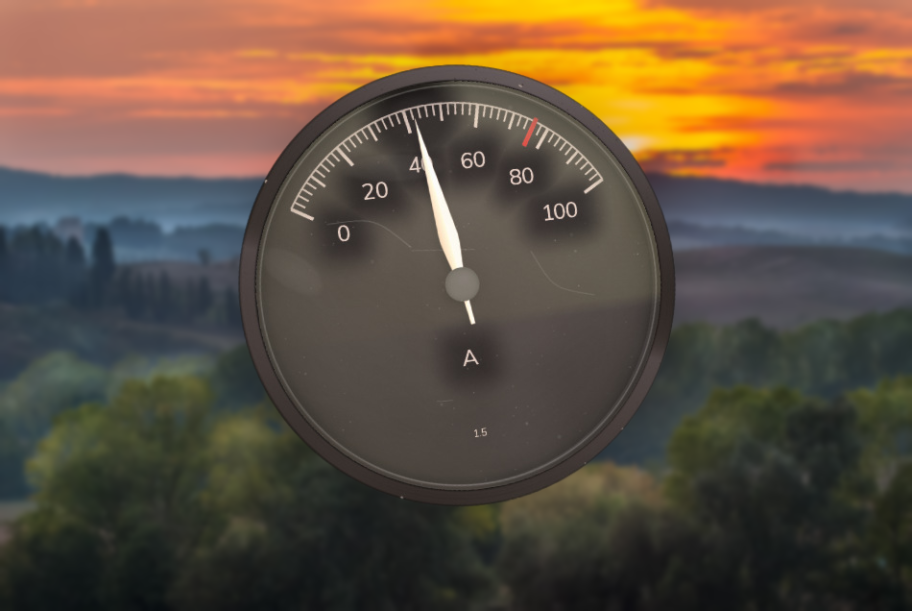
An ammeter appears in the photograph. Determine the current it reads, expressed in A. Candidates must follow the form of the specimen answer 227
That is 42
